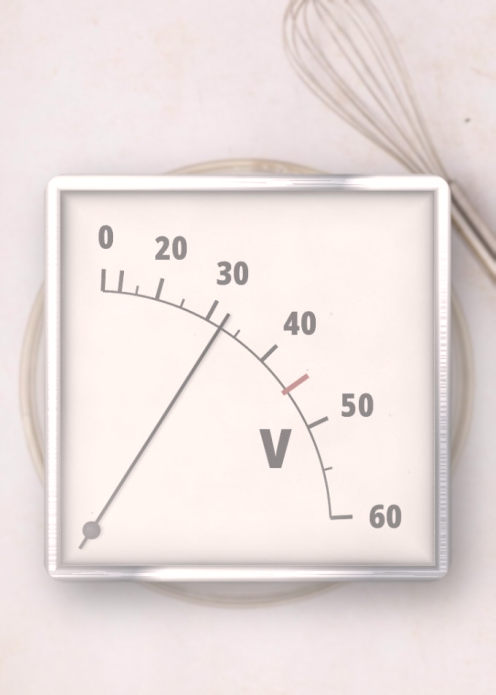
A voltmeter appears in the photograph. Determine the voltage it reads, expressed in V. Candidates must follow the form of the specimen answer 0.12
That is 32.5
